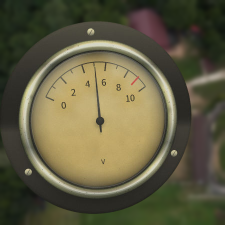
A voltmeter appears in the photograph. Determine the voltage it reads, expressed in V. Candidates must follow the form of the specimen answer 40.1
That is 5
